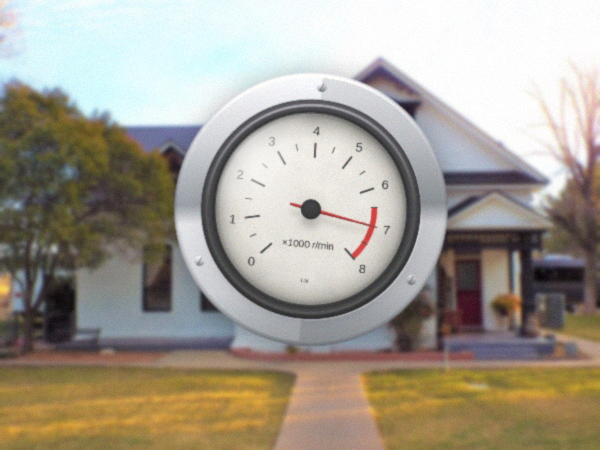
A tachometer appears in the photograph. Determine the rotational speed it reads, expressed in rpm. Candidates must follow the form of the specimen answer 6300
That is 7000
